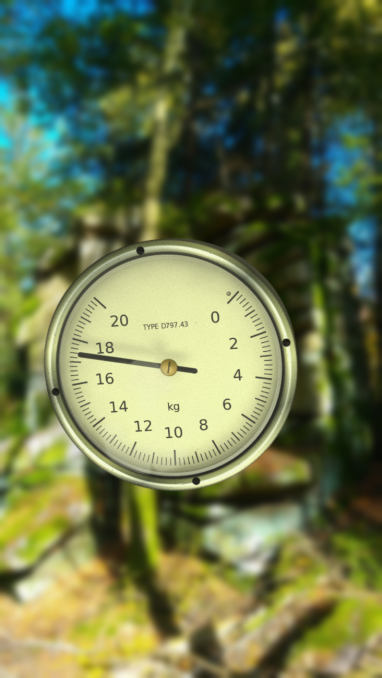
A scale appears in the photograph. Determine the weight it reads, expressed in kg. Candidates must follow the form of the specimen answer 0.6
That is 17.4
